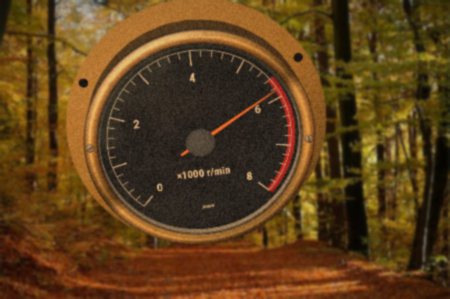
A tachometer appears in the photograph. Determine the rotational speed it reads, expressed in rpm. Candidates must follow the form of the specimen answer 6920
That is 5800
